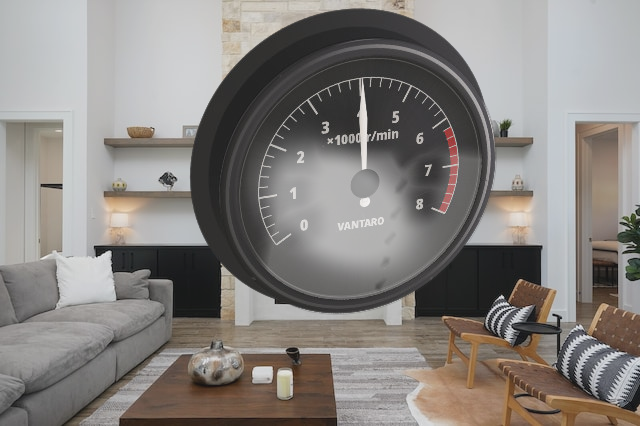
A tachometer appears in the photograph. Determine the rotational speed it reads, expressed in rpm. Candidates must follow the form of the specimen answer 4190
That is 4000
